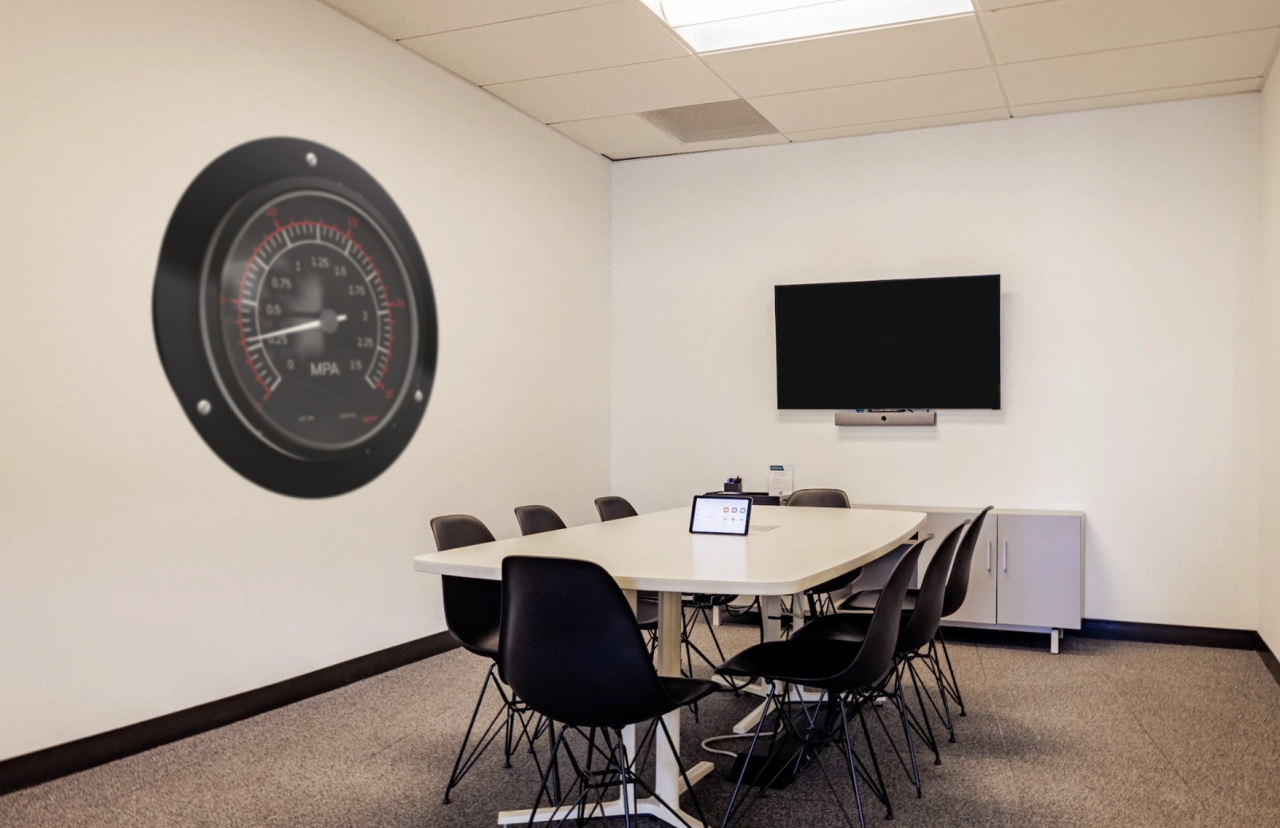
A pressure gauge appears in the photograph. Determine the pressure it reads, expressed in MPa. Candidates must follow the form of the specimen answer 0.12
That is 0.3
